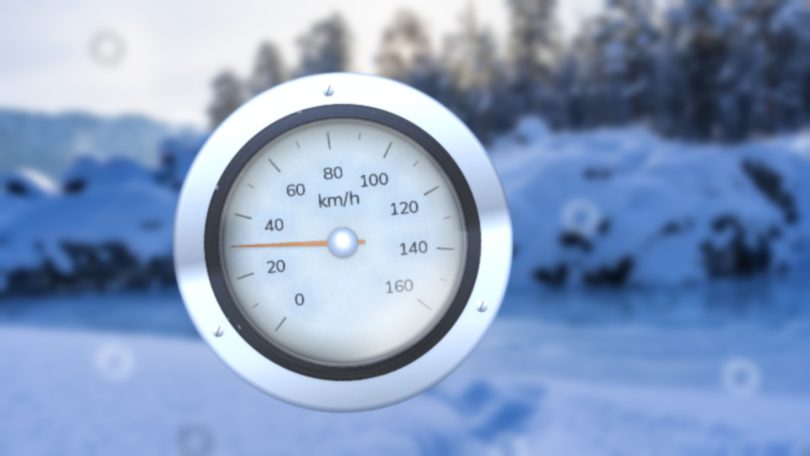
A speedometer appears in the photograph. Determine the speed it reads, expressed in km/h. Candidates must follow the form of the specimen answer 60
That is 30
